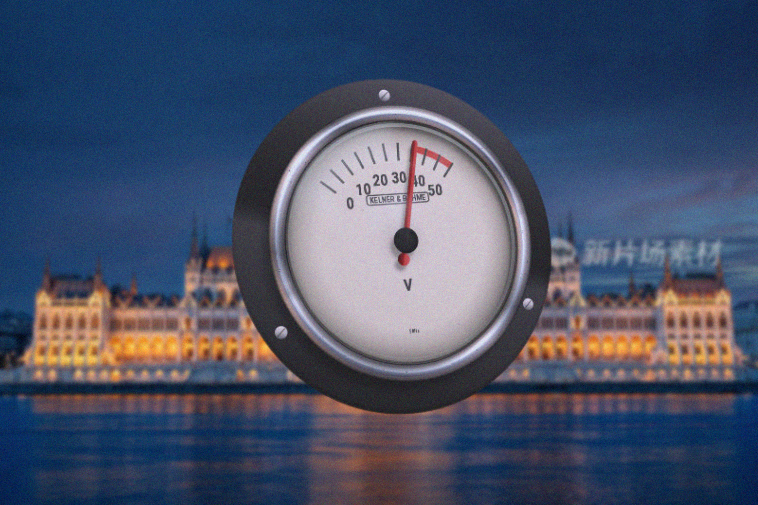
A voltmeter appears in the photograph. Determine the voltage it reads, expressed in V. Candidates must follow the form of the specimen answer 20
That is 35
